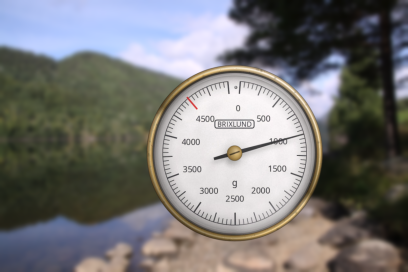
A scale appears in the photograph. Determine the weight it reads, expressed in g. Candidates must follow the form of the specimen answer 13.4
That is 1000
